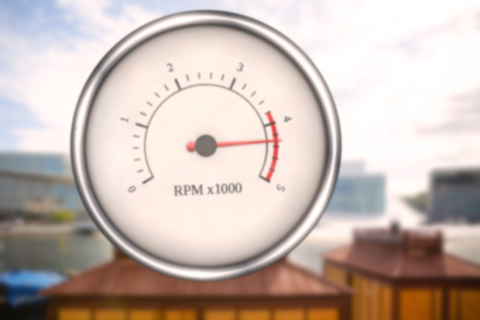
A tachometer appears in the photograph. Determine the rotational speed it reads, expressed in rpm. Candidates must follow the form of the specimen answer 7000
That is 4300
